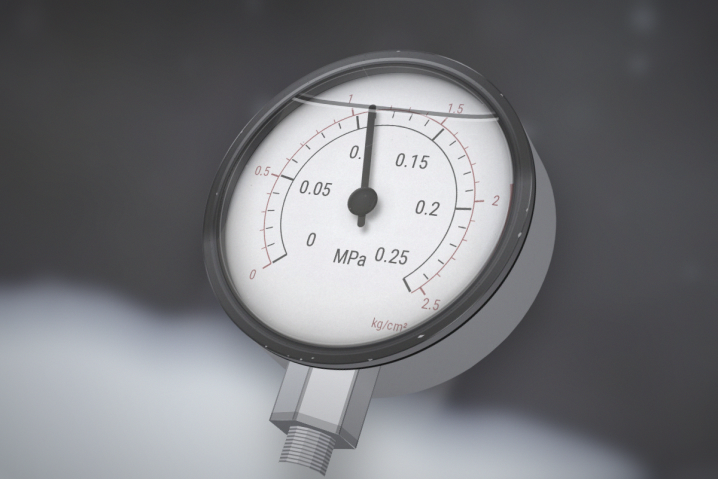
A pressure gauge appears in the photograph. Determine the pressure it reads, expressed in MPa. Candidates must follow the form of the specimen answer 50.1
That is 0.11
